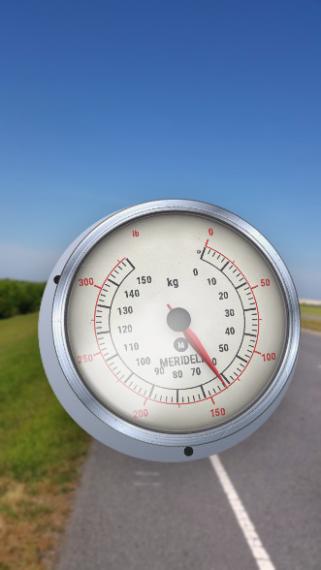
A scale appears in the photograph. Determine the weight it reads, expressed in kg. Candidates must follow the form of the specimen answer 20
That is 62
